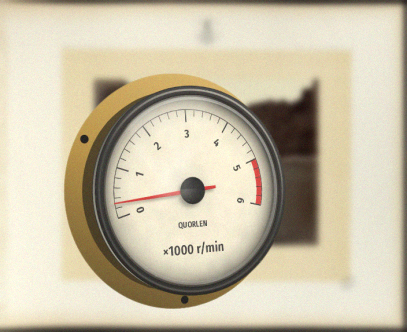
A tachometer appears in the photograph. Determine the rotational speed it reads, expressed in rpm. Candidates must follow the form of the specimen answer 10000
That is 300
